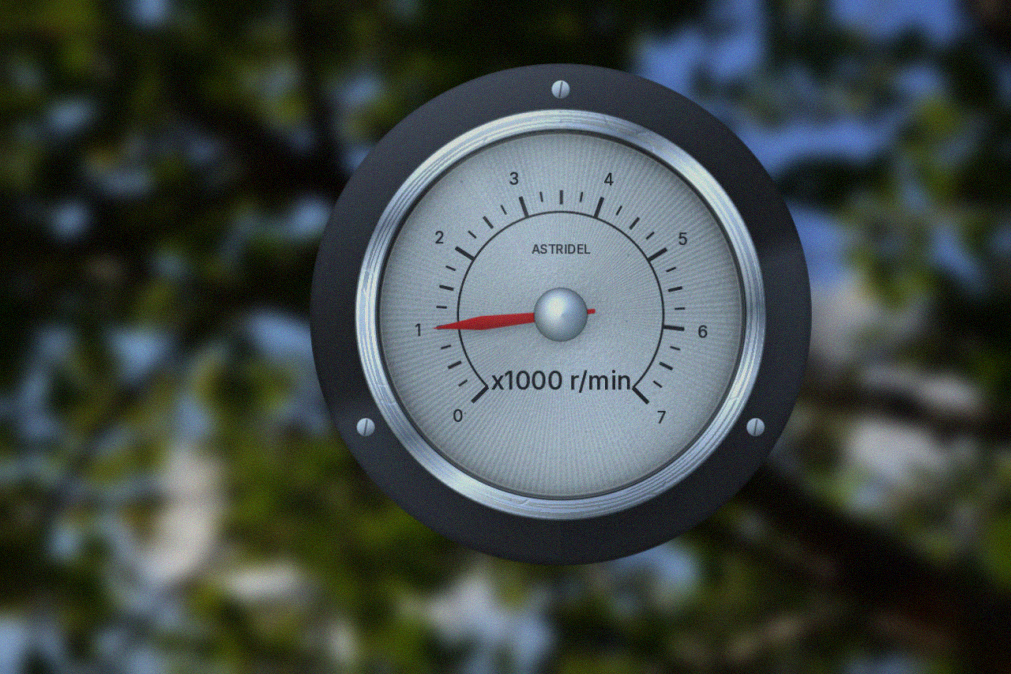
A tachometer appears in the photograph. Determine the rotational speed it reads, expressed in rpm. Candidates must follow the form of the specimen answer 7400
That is 1000
